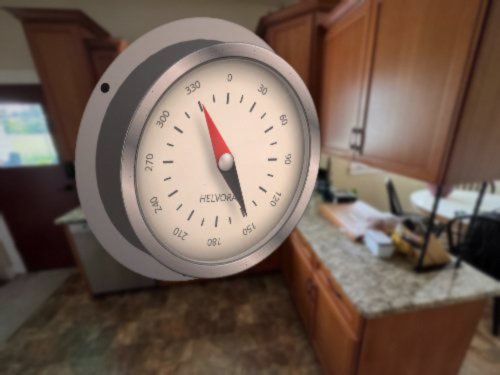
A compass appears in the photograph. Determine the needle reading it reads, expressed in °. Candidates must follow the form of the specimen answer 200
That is 330
